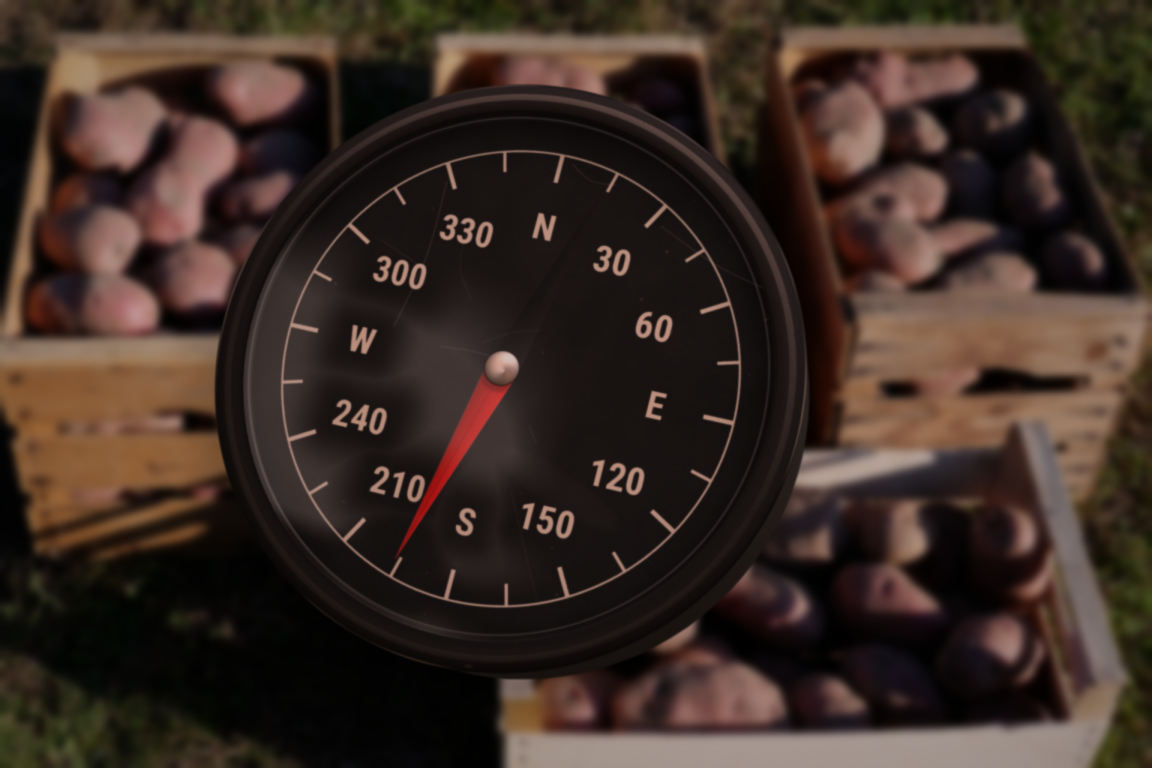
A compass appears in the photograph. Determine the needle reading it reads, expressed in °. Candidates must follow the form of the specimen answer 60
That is 195
